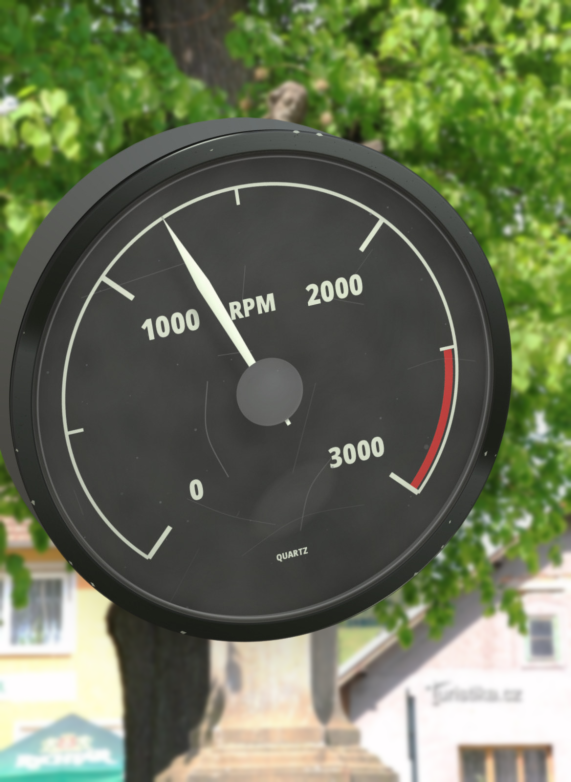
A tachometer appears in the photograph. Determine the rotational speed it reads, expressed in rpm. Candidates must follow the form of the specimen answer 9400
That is 1250
